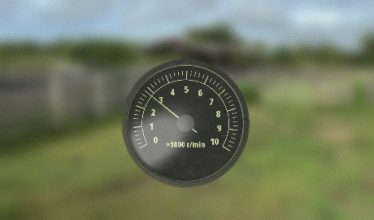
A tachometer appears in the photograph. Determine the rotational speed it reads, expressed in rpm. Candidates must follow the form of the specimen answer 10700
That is 2800
